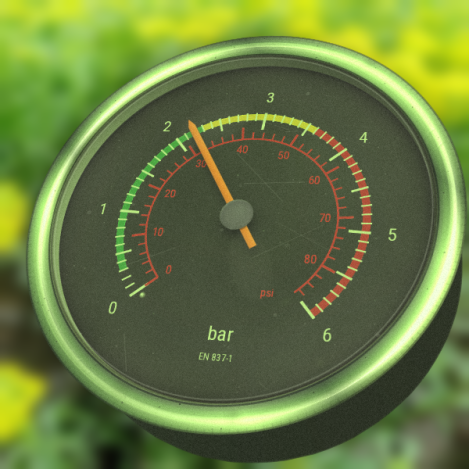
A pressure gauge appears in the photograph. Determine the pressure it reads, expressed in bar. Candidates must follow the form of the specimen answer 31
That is 2.2
